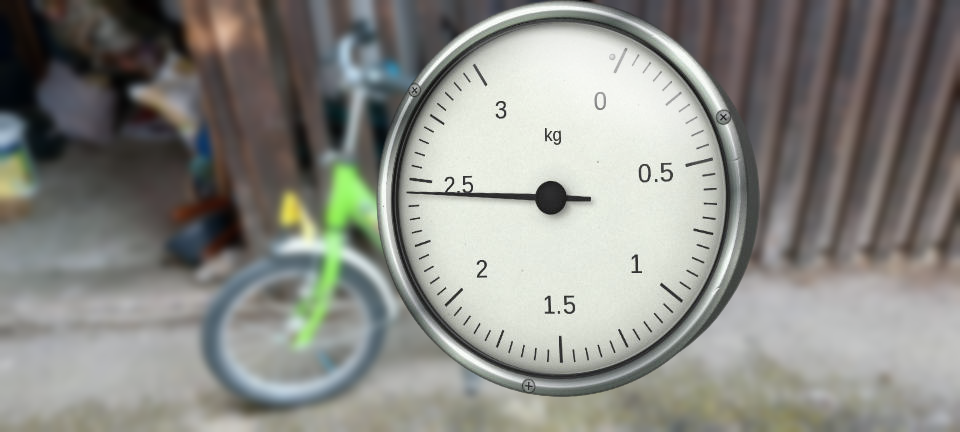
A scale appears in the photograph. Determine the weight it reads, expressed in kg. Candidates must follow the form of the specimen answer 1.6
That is 2.45
